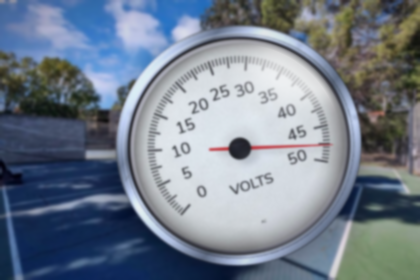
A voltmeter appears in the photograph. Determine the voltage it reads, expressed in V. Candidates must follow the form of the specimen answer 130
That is 47.5
